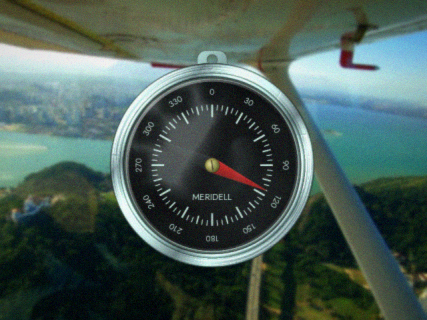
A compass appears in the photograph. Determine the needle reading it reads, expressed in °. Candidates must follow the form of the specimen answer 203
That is 115
